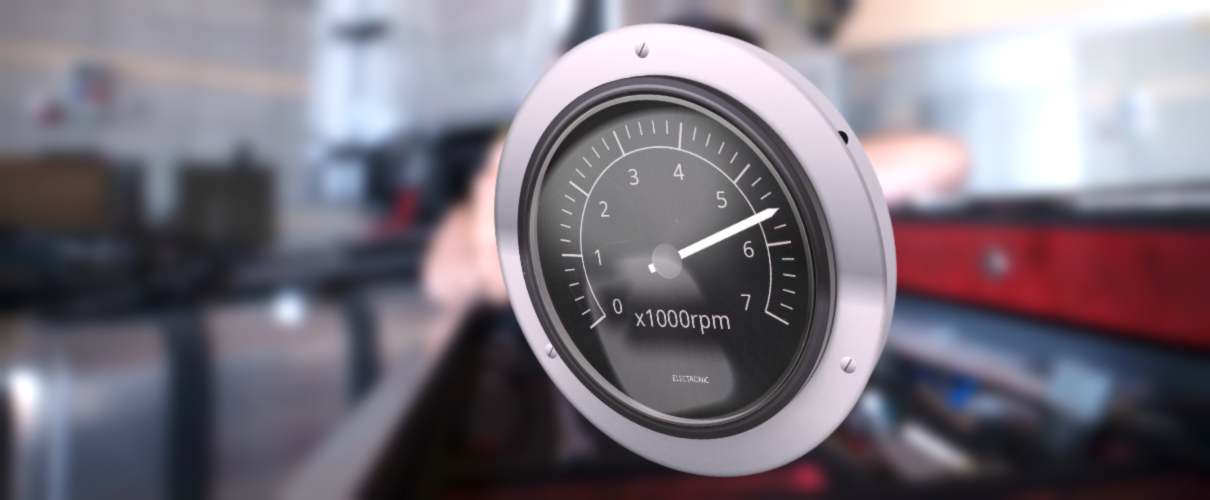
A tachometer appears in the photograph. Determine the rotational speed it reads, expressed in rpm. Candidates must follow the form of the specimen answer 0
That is 5600
